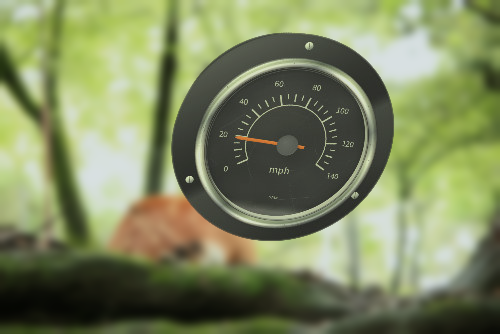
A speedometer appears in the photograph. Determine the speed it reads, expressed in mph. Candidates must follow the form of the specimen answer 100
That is 20
